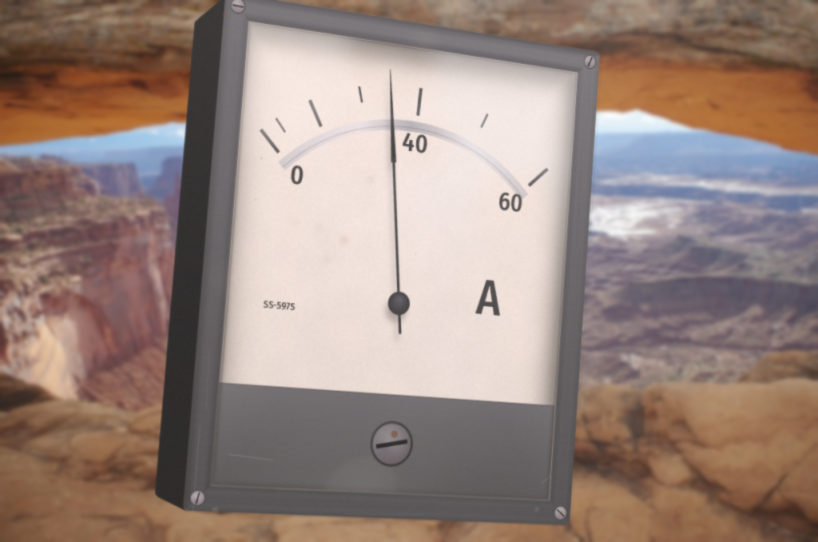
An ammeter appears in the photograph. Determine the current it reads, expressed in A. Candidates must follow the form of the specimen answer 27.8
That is 35
